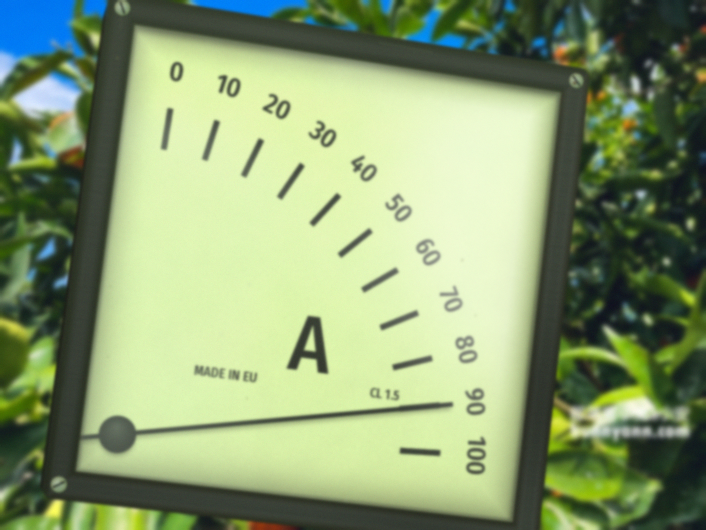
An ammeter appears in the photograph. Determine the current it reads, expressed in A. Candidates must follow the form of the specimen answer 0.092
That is 90
